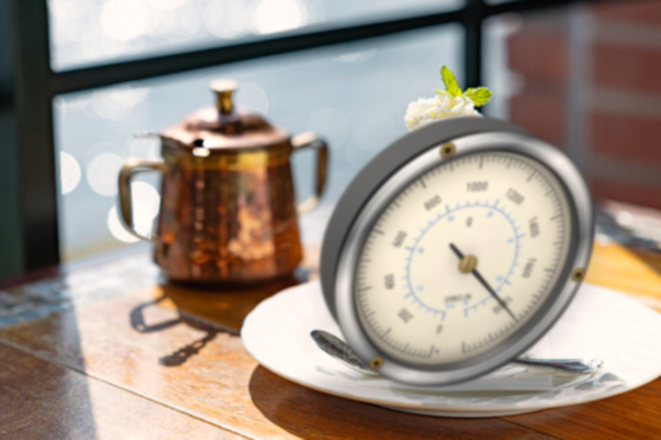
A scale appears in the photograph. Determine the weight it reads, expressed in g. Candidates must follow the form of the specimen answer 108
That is 1800
